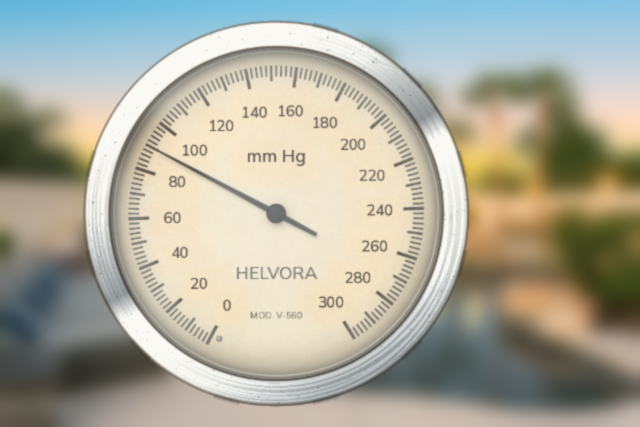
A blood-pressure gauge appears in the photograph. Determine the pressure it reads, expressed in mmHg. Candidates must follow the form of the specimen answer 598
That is 90
